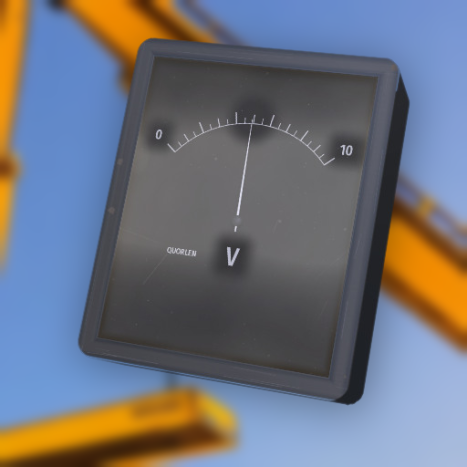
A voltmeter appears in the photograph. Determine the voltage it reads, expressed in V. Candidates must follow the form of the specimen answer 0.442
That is 5
